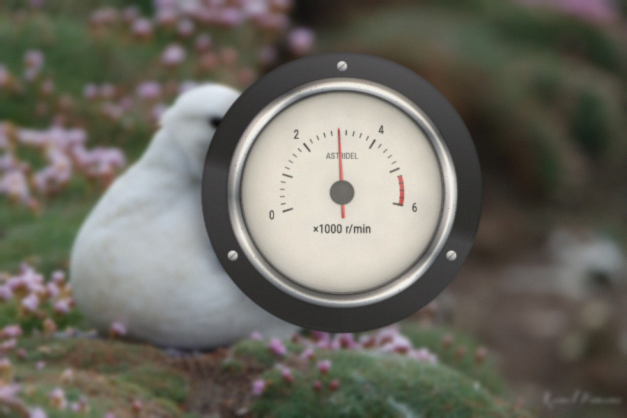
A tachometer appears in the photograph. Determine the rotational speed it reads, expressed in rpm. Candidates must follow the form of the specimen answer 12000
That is 3000
